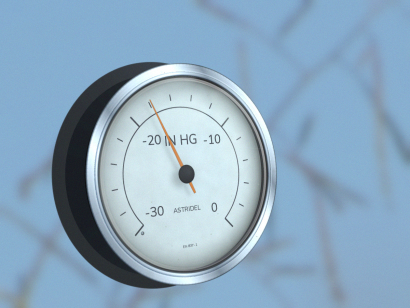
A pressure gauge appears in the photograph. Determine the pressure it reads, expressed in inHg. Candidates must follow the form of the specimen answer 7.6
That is -18
